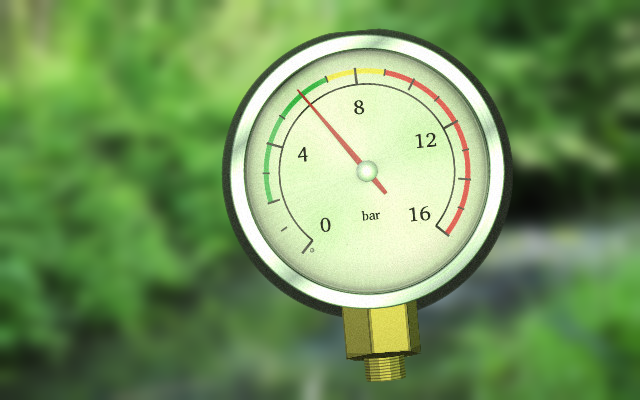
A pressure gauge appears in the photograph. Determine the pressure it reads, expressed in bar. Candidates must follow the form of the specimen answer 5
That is 6
